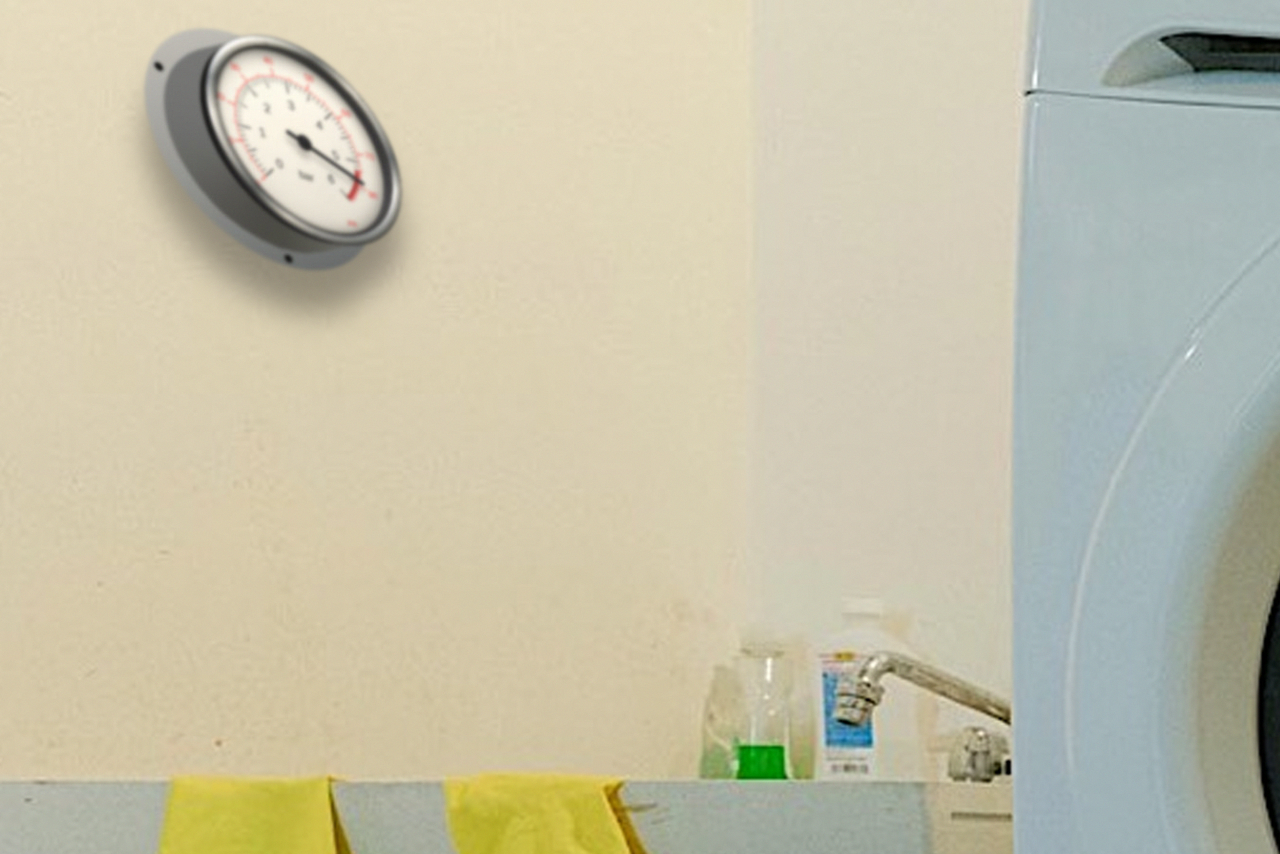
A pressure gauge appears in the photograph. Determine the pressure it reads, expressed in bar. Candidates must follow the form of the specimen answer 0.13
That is 5.5
